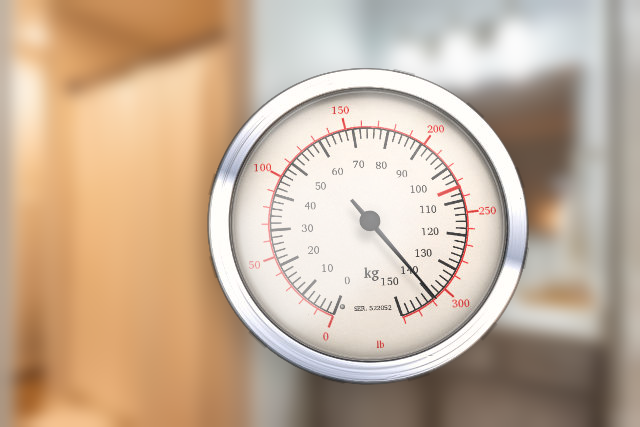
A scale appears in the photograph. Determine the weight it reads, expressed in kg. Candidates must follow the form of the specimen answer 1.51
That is 140
